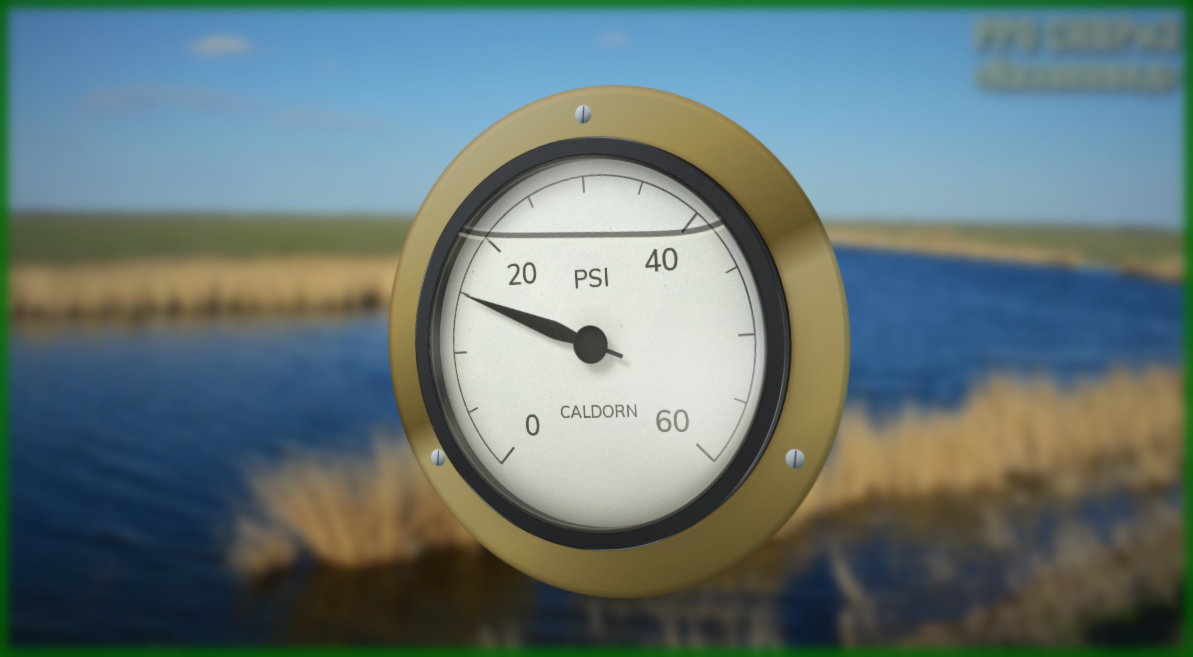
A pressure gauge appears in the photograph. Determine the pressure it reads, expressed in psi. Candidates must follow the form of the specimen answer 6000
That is 15
